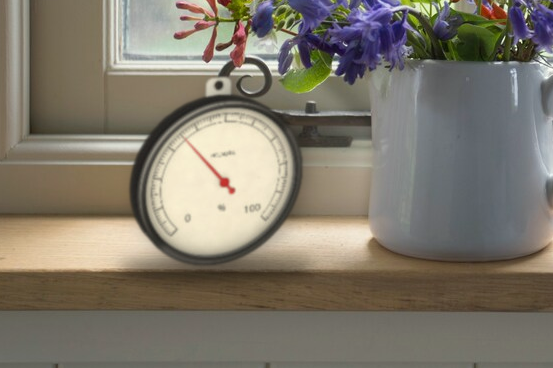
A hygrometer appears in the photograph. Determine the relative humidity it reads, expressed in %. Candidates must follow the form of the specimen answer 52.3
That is 35
